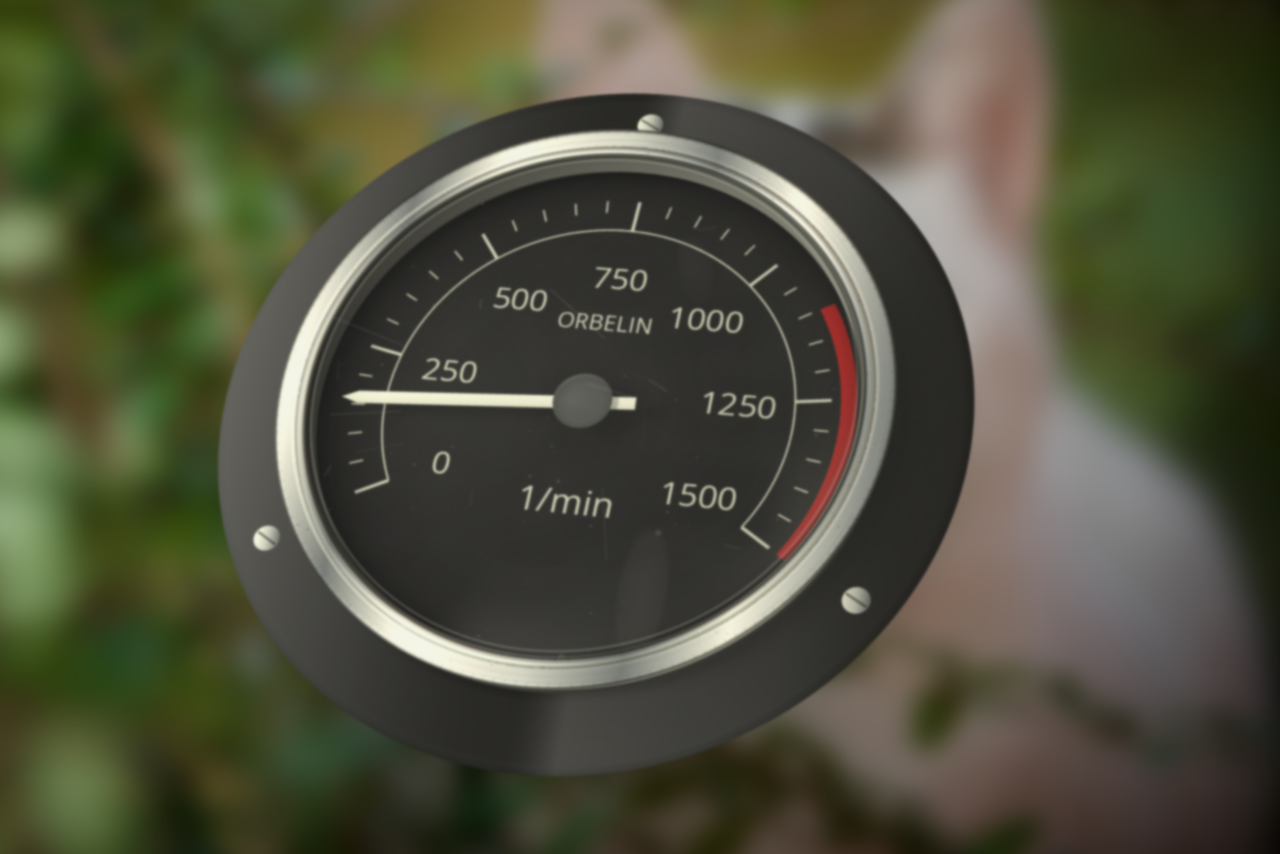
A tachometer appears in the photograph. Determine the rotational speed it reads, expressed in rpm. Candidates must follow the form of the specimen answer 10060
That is 150
